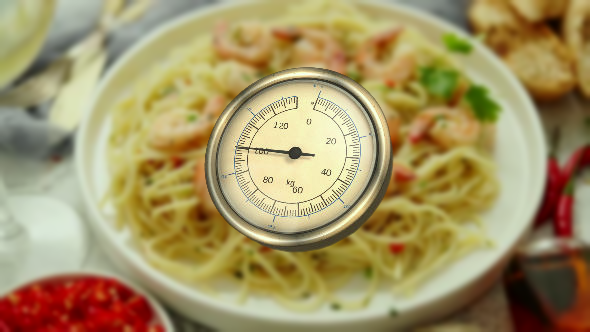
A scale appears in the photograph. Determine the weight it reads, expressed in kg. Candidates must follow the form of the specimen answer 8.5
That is 100
